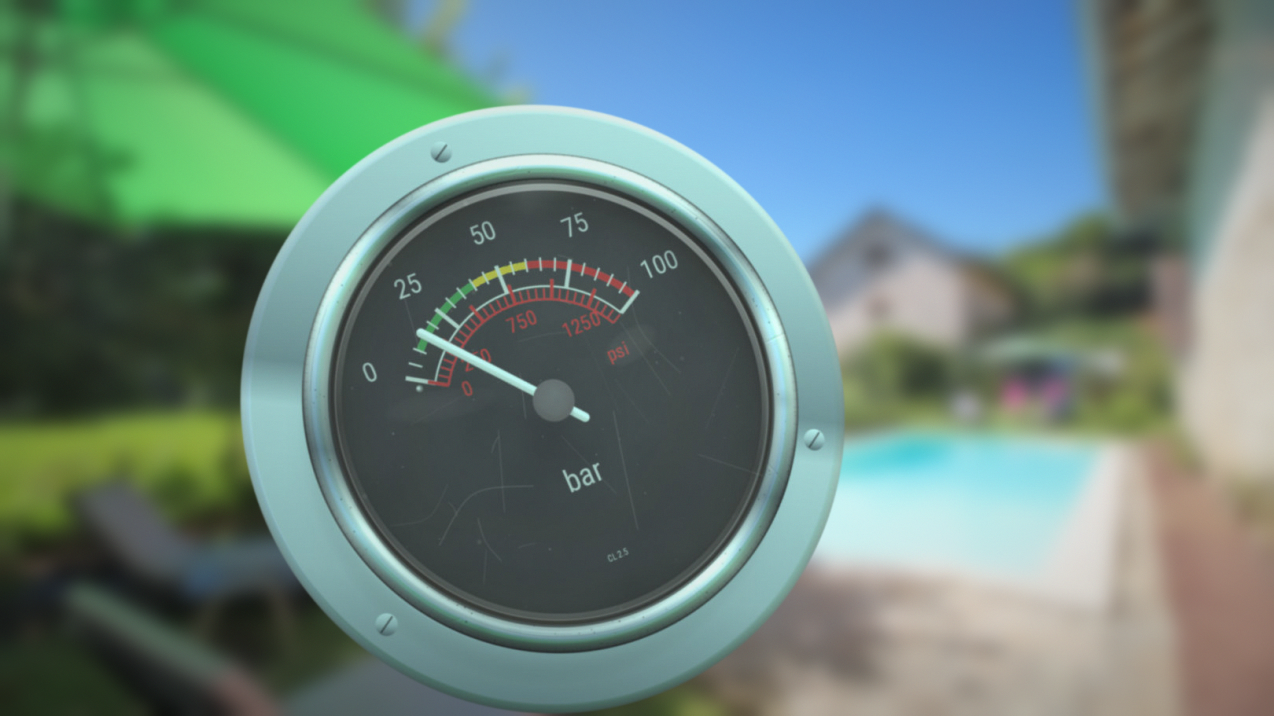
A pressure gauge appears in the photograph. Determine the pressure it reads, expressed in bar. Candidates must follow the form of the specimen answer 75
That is 15
